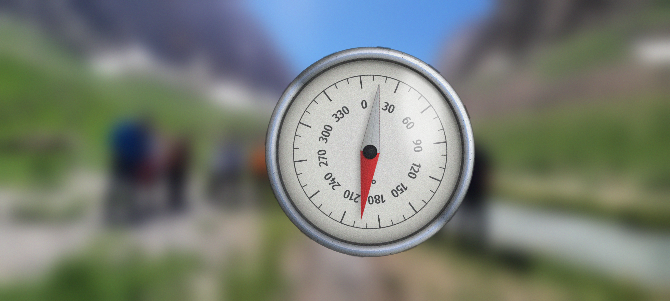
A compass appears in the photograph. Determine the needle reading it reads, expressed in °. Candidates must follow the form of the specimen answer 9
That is 195
